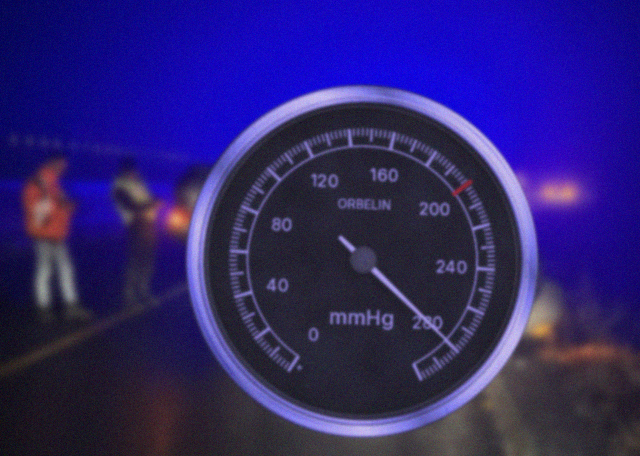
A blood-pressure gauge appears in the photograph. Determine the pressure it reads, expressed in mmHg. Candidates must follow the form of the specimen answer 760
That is 280
